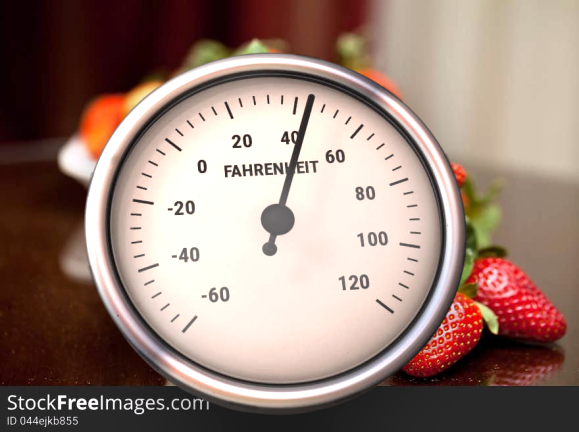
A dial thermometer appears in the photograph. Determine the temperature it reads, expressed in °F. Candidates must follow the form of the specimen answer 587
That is 44
